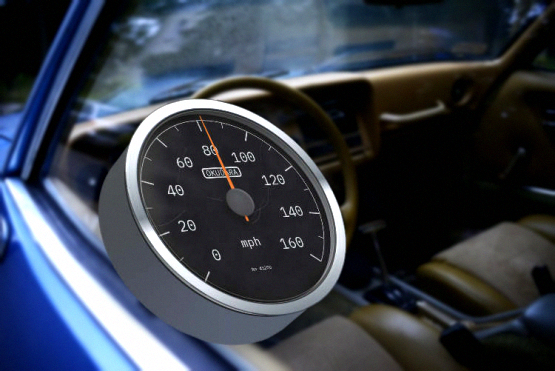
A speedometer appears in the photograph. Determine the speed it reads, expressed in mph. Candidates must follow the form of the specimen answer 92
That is 80
